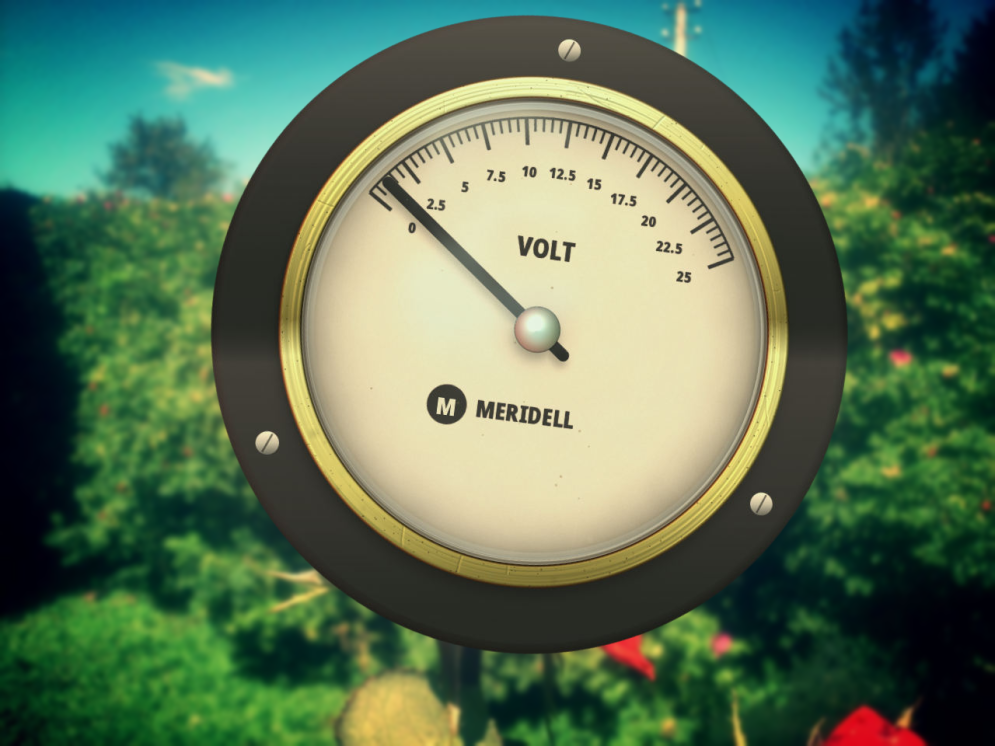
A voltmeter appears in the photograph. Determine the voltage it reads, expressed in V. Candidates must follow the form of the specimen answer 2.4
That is 1
